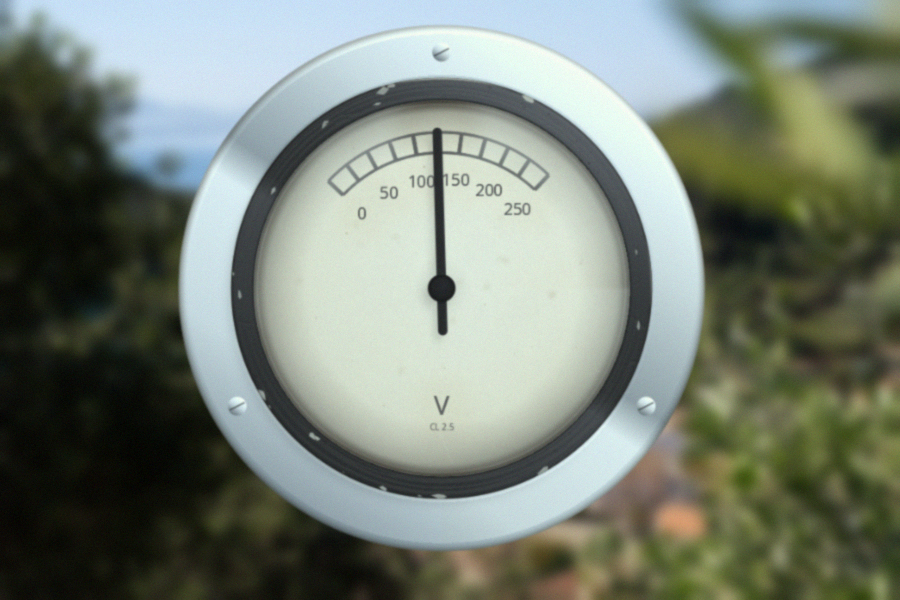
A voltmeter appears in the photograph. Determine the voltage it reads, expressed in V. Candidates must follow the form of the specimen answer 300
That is 125
